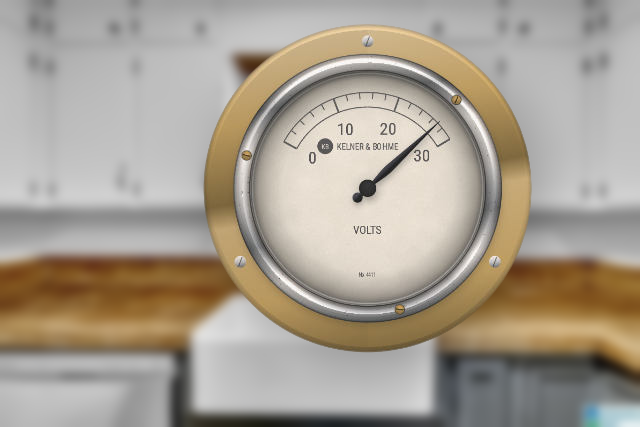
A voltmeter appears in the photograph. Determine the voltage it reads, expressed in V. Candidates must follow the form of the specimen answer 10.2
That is 27
